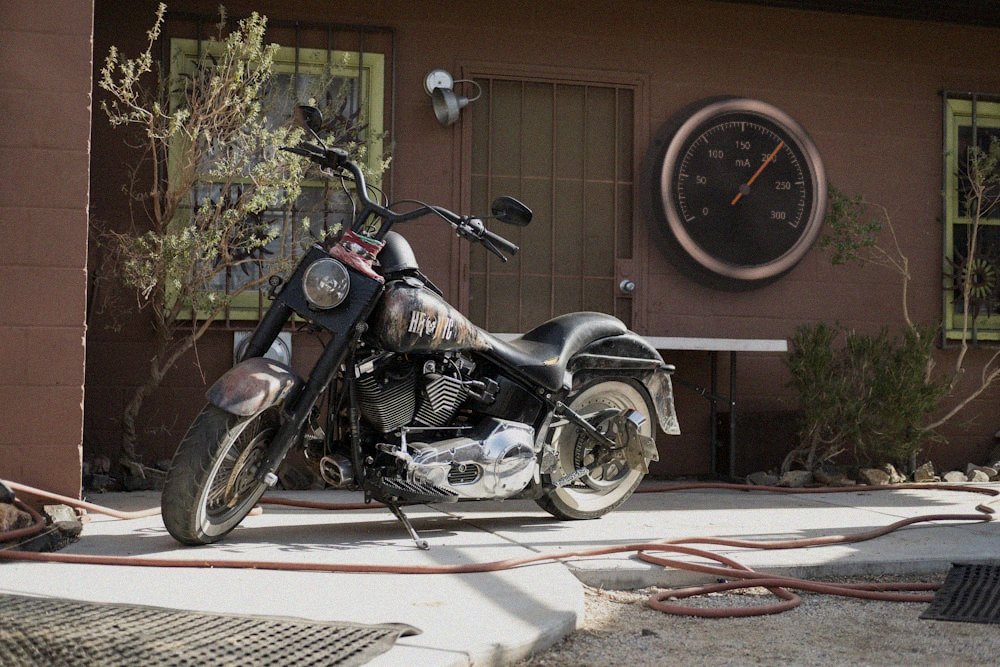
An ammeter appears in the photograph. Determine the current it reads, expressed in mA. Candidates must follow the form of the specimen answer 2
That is 200
